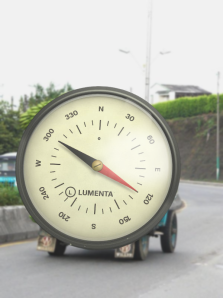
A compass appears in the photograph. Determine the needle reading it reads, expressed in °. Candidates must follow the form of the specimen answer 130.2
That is 120
